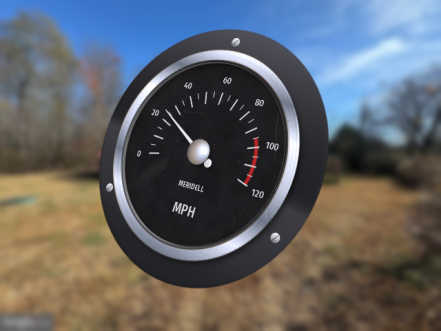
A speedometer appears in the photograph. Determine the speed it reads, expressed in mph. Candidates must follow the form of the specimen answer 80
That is 25
